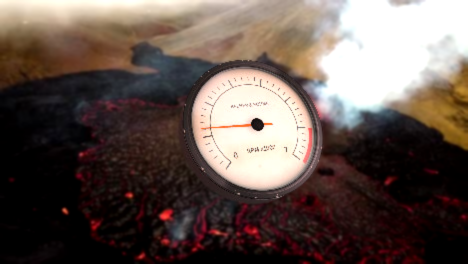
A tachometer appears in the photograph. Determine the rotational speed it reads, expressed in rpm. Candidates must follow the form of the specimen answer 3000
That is 1200
